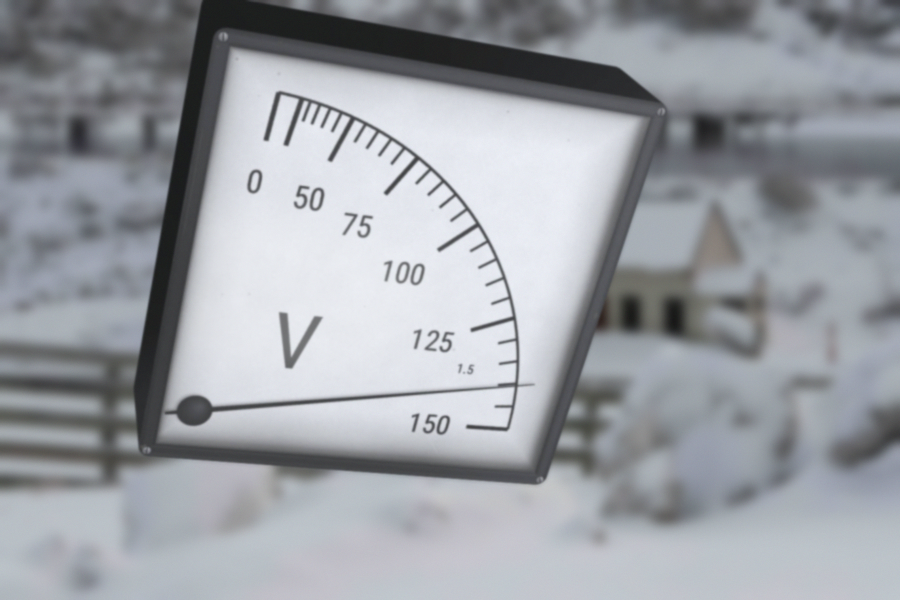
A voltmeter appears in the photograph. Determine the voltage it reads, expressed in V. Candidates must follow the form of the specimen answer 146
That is 140
